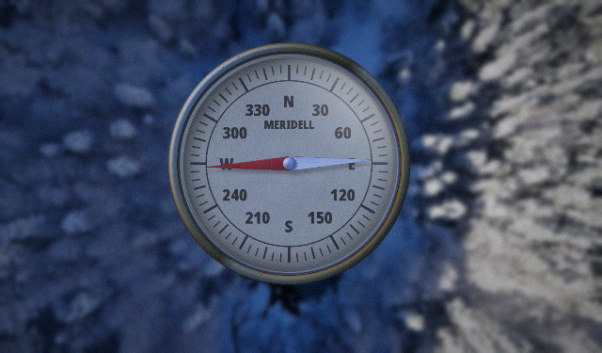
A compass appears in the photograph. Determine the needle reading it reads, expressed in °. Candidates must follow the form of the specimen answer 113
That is 267.5
